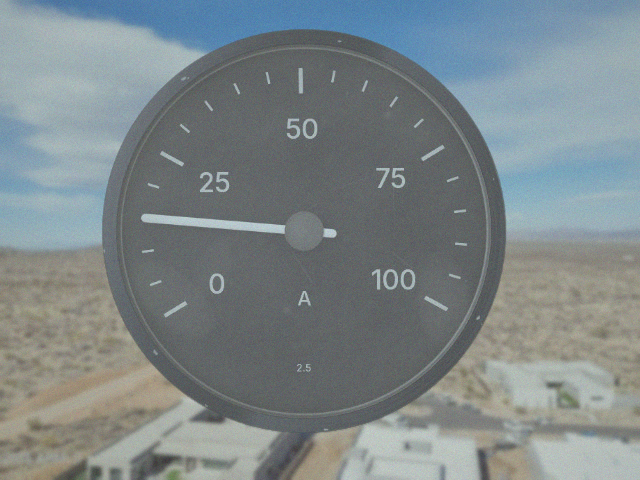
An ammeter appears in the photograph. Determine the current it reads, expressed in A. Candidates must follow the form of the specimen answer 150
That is 15
